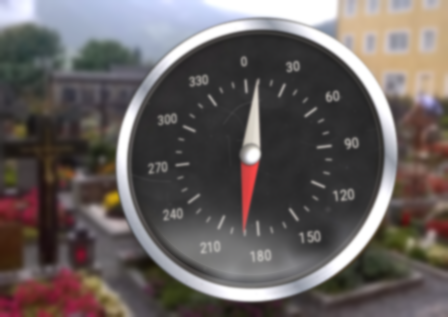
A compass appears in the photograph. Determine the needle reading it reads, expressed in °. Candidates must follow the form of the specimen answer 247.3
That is 190
